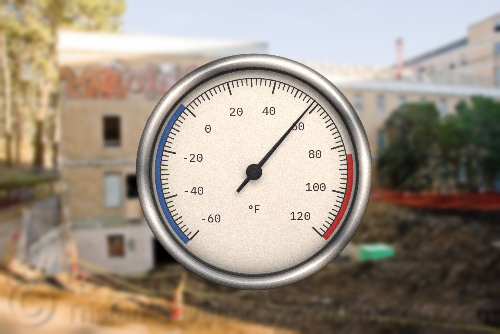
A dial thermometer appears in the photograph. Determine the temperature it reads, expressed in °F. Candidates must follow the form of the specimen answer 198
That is 58
